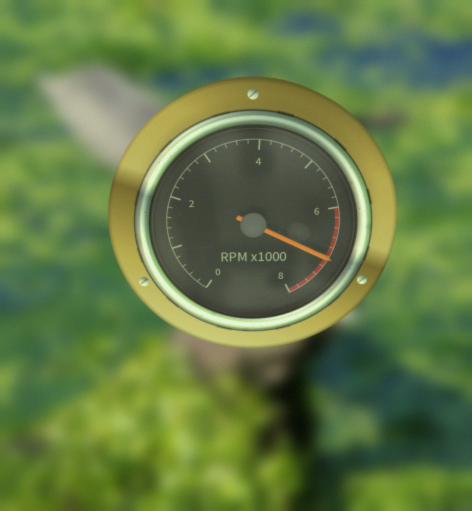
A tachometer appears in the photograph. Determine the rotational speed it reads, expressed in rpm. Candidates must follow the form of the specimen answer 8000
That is 7000
